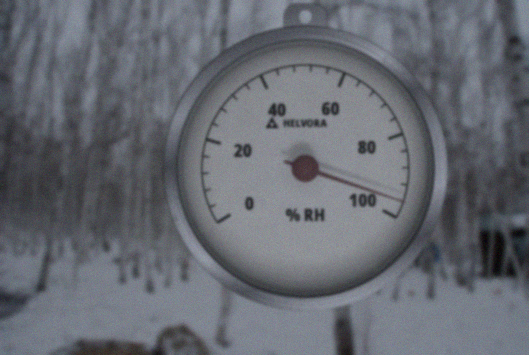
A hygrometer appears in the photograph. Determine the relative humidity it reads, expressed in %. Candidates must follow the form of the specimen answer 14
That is 96
